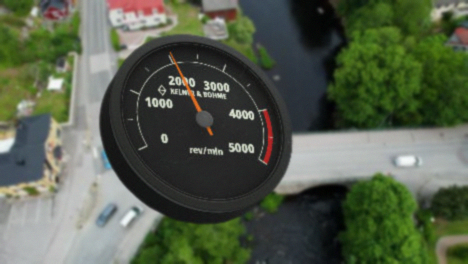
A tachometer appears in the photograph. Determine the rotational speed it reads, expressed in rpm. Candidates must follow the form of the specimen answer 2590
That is 2000
